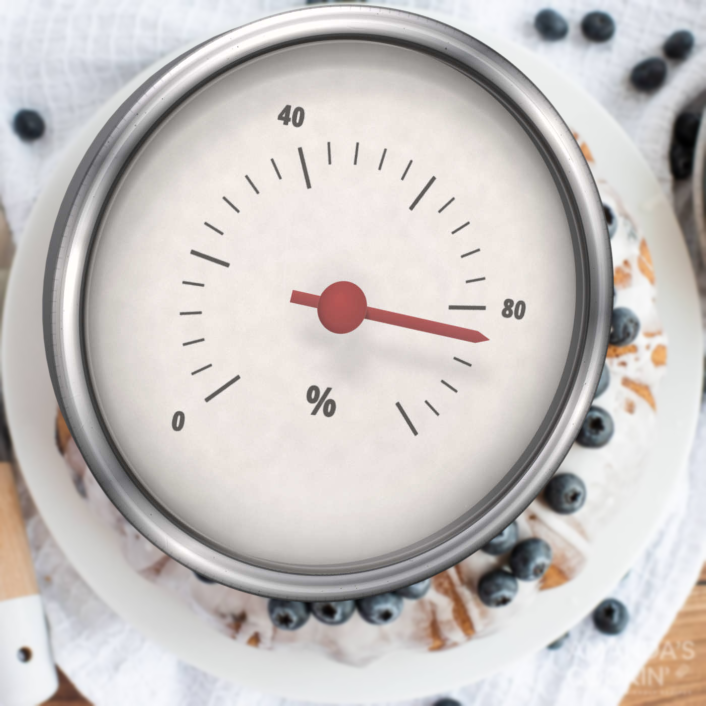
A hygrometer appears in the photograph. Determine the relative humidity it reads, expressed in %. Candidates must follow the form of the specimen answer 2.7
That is 84
